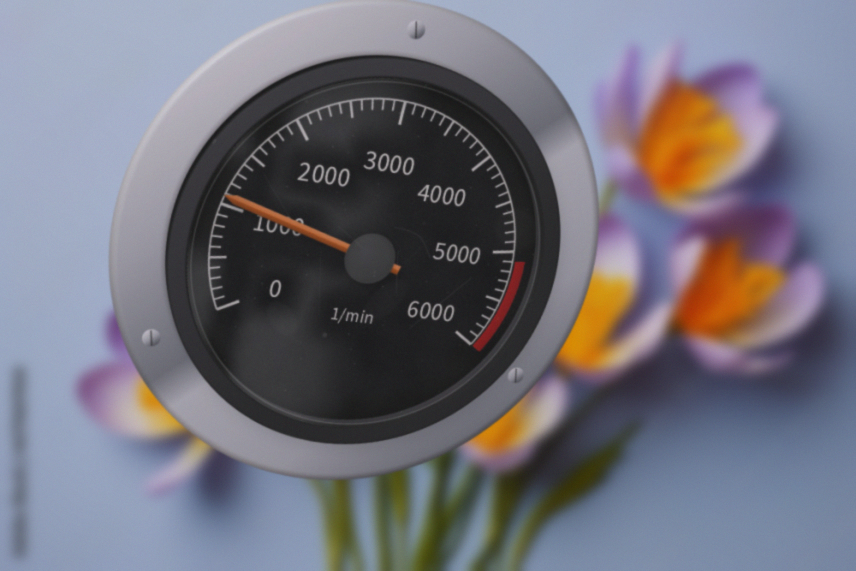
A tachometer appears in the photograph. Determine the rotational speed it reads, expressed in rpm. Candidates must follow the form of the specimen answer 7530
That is 1100
